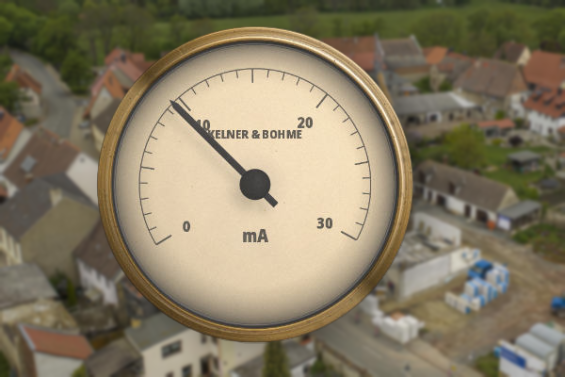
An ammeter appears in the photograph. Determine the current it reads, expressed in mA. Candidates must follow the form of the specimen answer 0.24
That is 9.5
